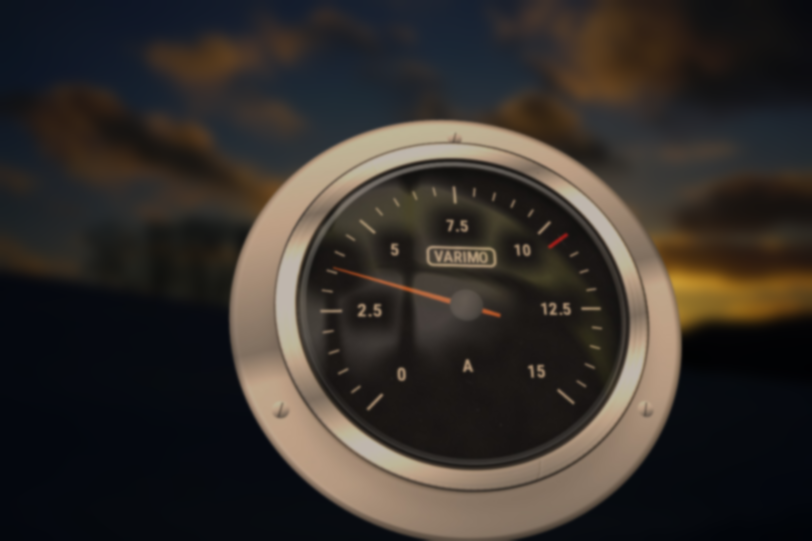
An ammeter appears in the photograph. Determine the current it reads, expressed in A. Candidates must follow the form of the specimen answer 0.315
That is 3.5
